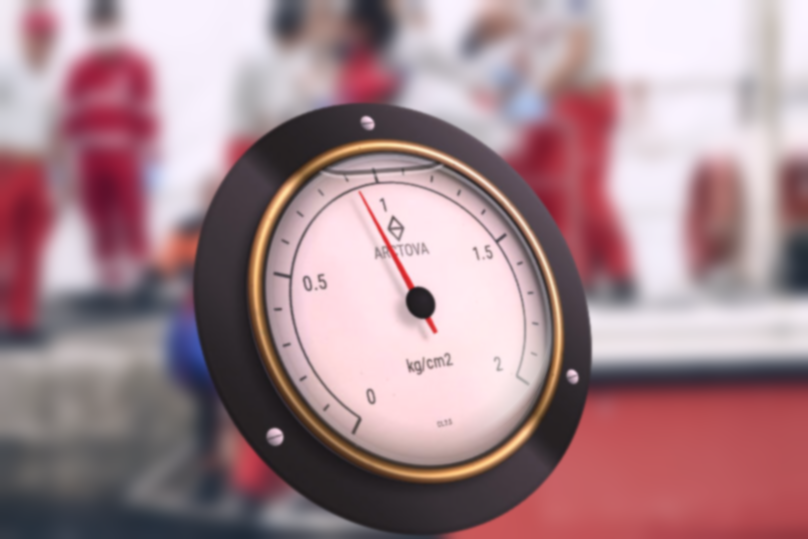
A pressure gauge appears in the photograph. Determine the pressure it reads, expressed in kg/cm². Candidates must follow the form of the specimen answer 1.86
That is 0.9
